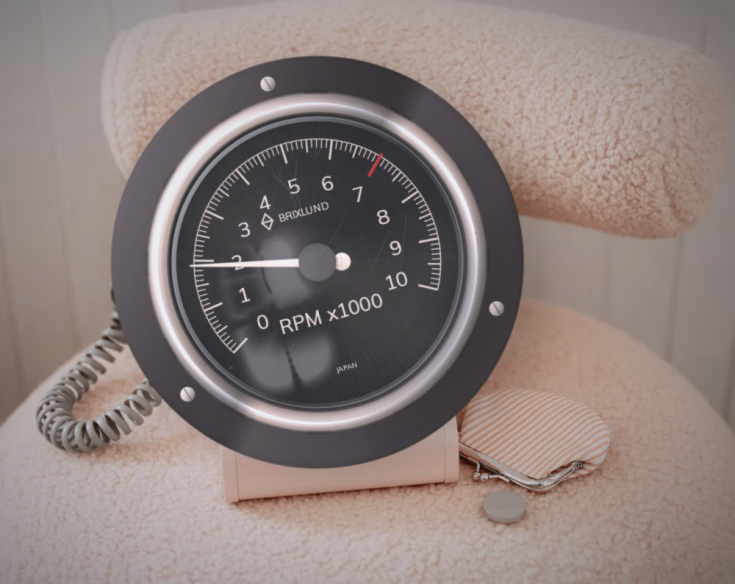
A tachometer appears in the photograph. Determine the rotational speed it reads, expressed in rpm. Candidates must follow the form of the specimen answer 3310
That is 1900
